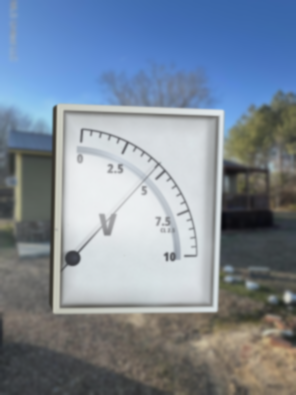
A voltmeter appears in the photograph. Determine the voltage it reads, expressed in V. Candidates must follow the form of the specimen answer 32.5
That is 4.5
